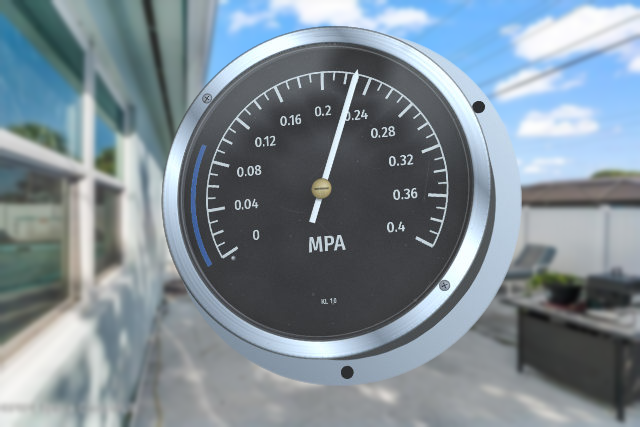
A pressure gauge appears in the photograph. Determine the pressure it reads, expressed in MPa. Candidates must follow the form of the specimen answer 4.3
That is 0.23
